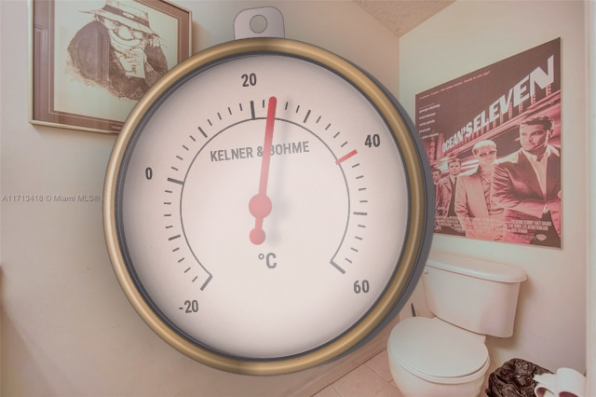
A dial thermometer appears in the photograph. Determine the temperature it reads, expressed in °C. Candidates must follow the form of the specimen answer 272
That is 24
